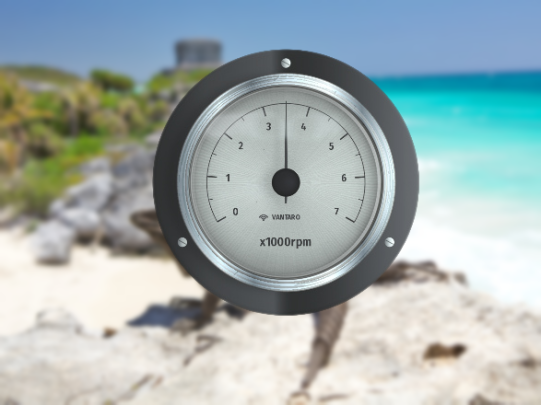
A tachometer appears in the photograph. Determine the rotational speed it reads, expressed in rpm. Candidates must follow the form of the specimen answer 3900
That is 3500
